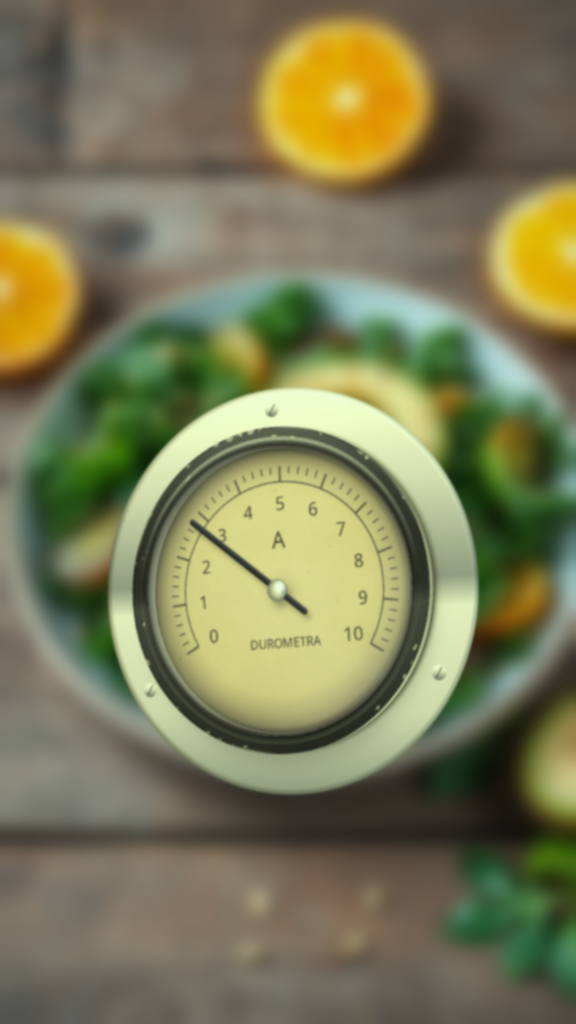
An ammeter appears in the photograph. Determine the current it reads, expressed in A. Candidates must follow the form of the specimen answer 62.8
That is 2.8
